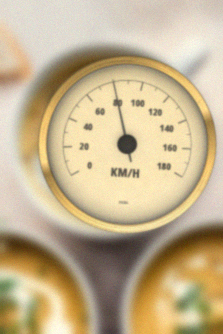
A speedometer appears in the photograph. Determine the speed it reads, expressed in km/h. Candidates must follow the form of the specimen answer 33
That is 80
